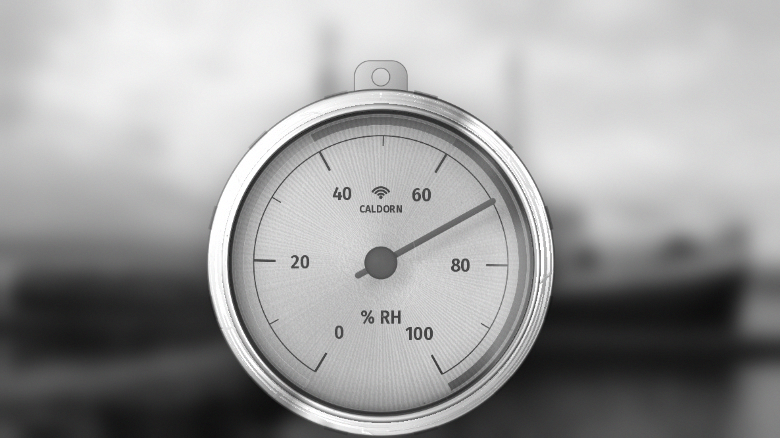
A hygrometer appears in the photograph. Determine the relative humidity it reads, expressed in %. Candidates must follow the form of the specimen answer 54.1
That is 70
